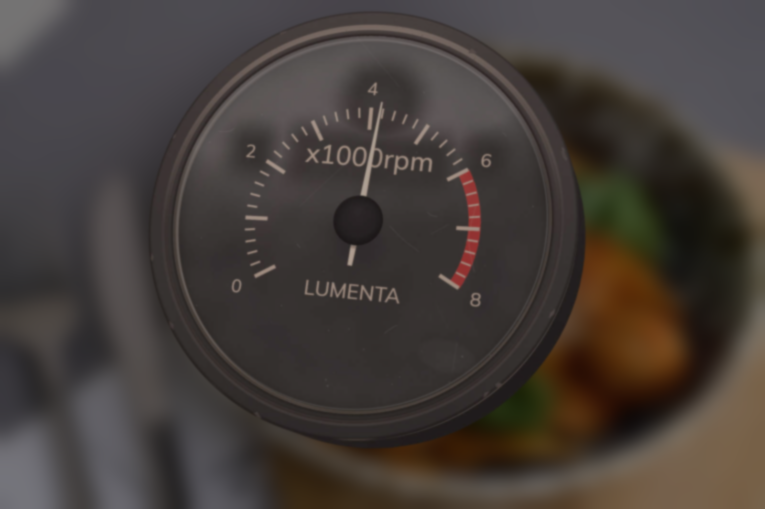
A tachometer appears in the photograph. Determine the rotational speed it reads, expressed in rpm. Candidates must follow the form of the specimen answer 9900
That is 4200
